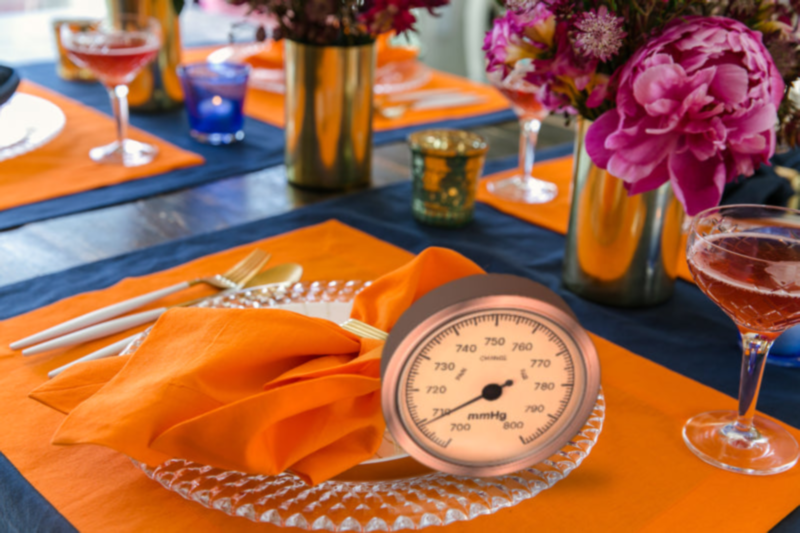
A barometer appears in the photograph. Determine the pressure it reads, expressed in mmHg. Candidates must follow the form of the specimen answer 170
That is 710
